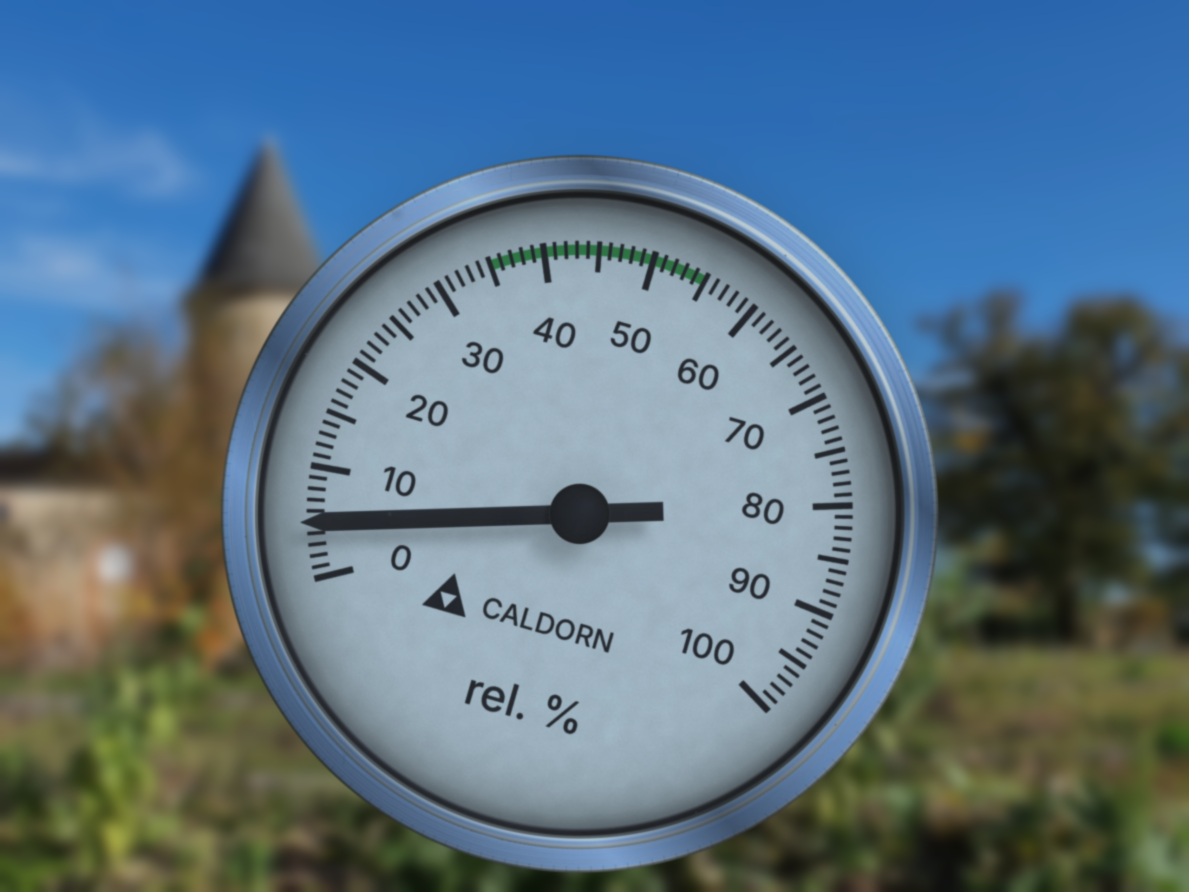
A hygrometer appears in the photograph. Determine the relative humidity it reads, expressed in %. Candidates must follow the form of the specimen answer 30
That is 5
